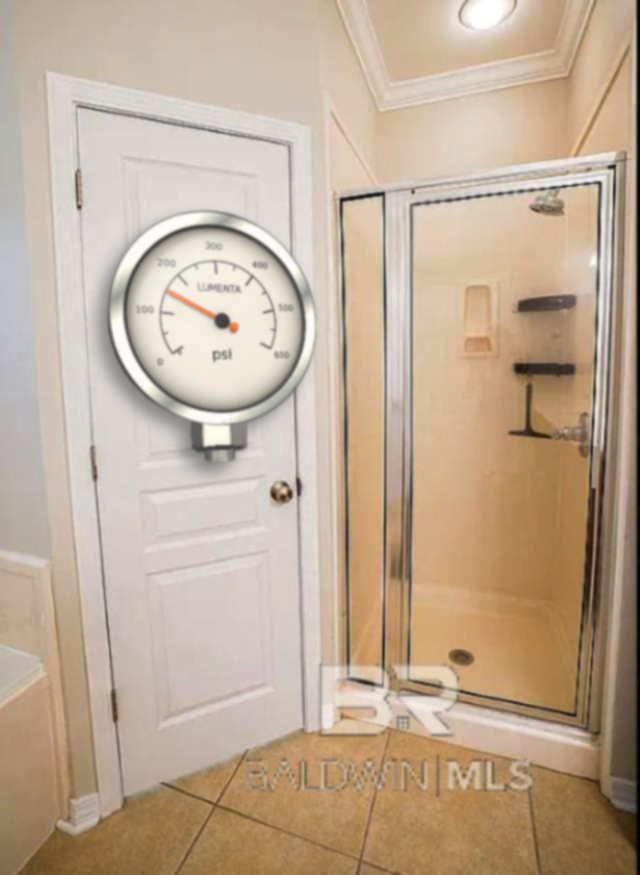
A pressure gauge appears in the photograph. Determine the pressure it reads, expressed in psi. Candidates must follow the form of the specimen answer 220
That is 150
